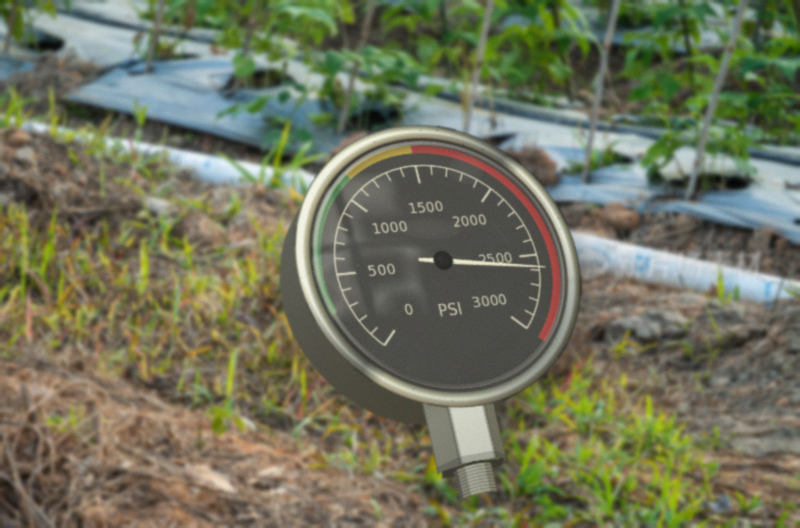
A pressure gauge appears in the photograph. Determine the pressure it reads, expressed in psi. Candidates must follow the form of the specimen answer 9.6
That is 2600
